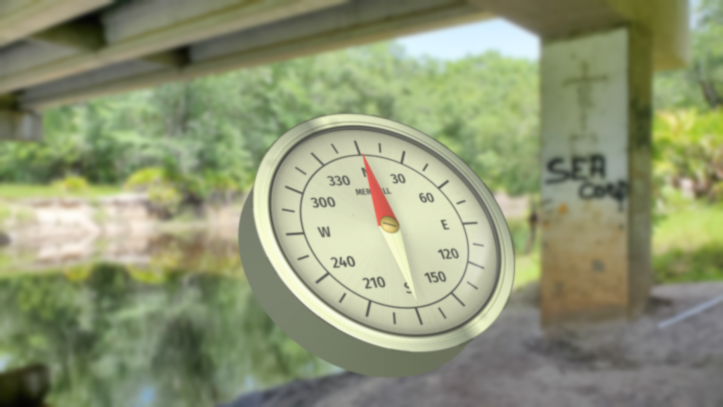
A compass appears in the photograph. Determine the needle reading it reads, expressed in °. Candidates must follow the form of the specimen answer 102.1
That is 0
